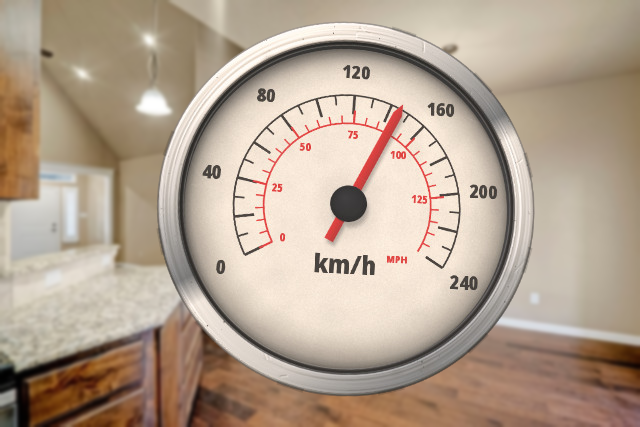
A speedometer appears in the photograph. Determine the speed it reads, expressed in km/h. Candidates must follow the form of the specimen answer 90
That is 145
